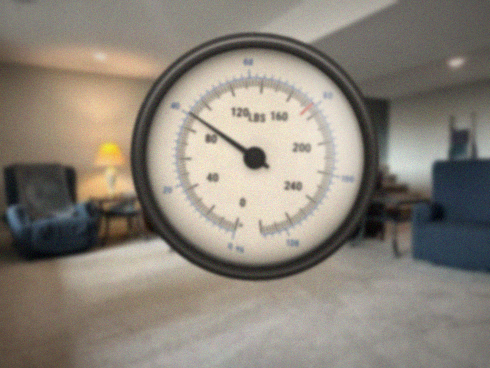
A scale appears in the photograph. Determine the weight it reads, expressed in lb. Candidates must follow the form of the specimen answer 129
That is 90
